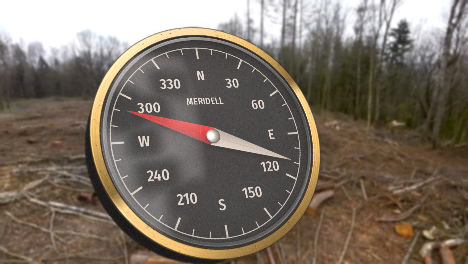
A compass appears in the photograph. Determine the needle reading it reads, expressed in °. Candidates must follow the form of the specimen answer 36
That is 290
